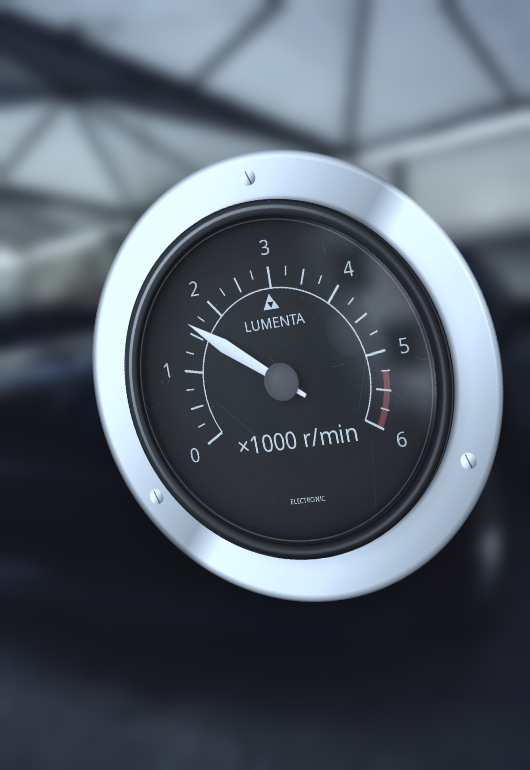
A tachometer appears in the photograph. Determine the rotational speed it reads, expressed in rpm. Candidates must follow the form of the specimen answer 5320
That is 1625
